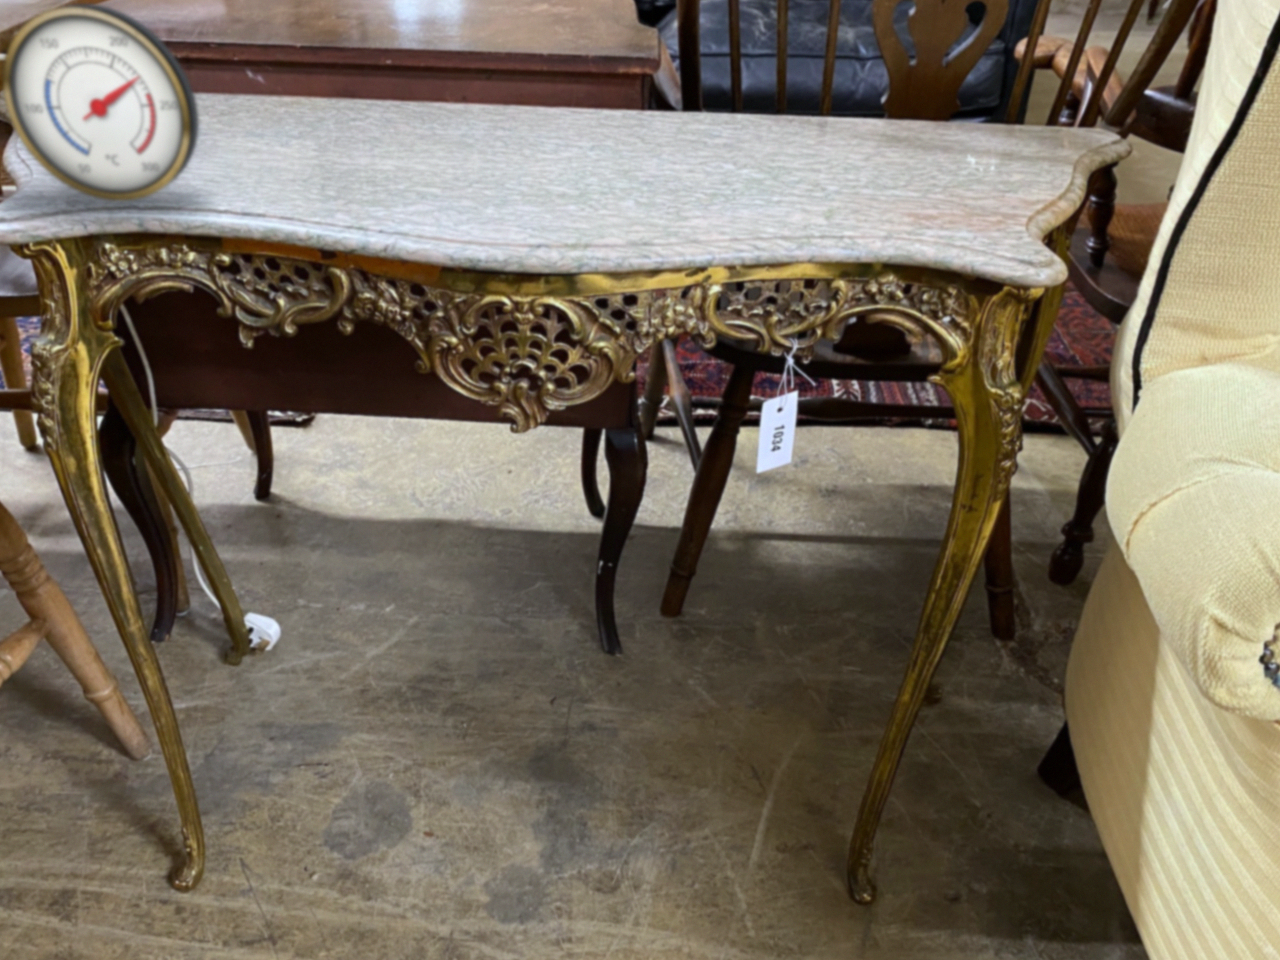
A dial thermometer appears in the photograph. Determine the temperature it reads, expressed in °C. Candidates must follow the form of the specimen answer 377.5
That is 225
